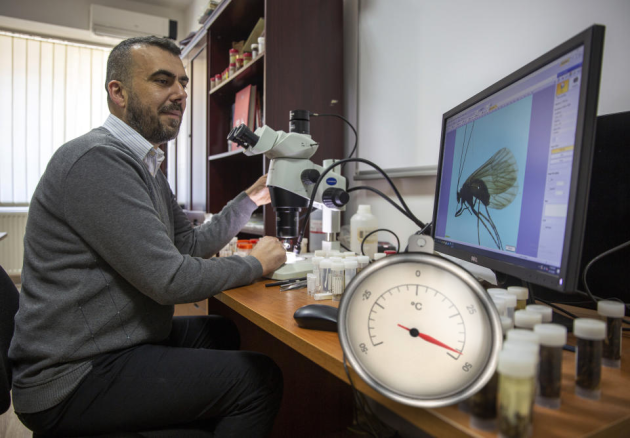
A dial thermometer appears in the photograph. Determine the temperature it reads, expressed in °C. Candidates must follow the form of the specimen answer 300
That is 45
